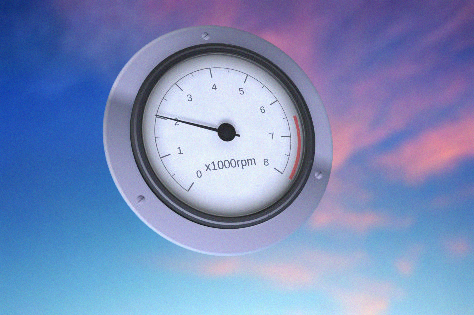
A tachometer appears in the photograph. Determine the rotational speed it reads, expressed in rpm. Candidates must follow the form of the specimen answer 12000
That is 2000
